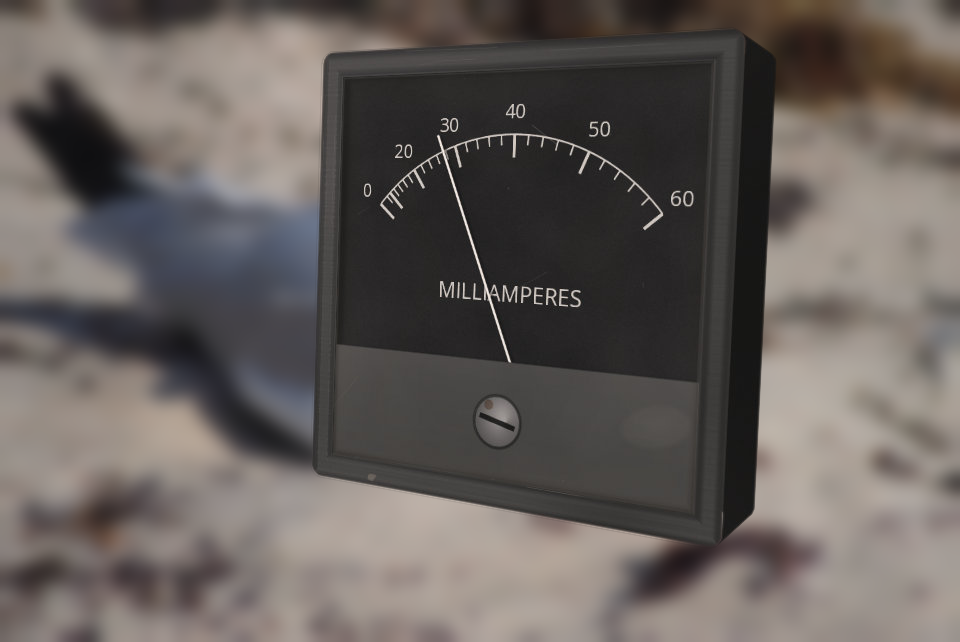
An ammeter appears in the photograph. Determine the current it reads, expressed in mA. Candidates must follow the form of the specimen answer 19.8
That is 28
